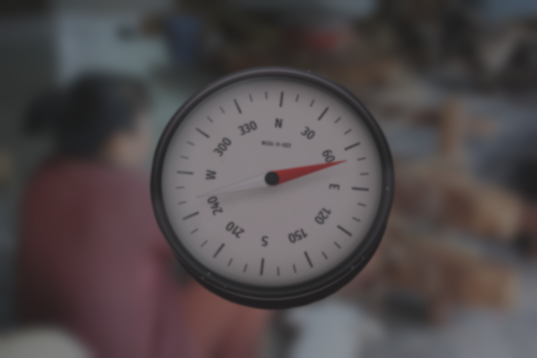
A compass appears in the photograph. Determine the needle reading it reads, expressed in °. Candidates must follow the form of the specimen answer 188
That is 70
